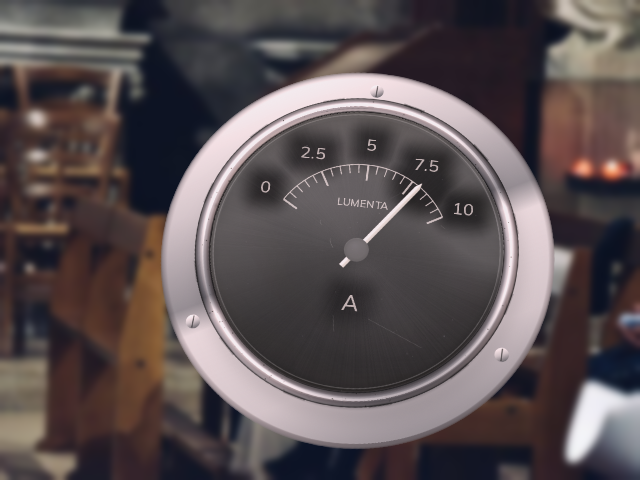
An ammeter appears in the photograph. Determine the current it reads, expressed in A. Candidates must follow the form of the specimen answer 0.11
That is 8
